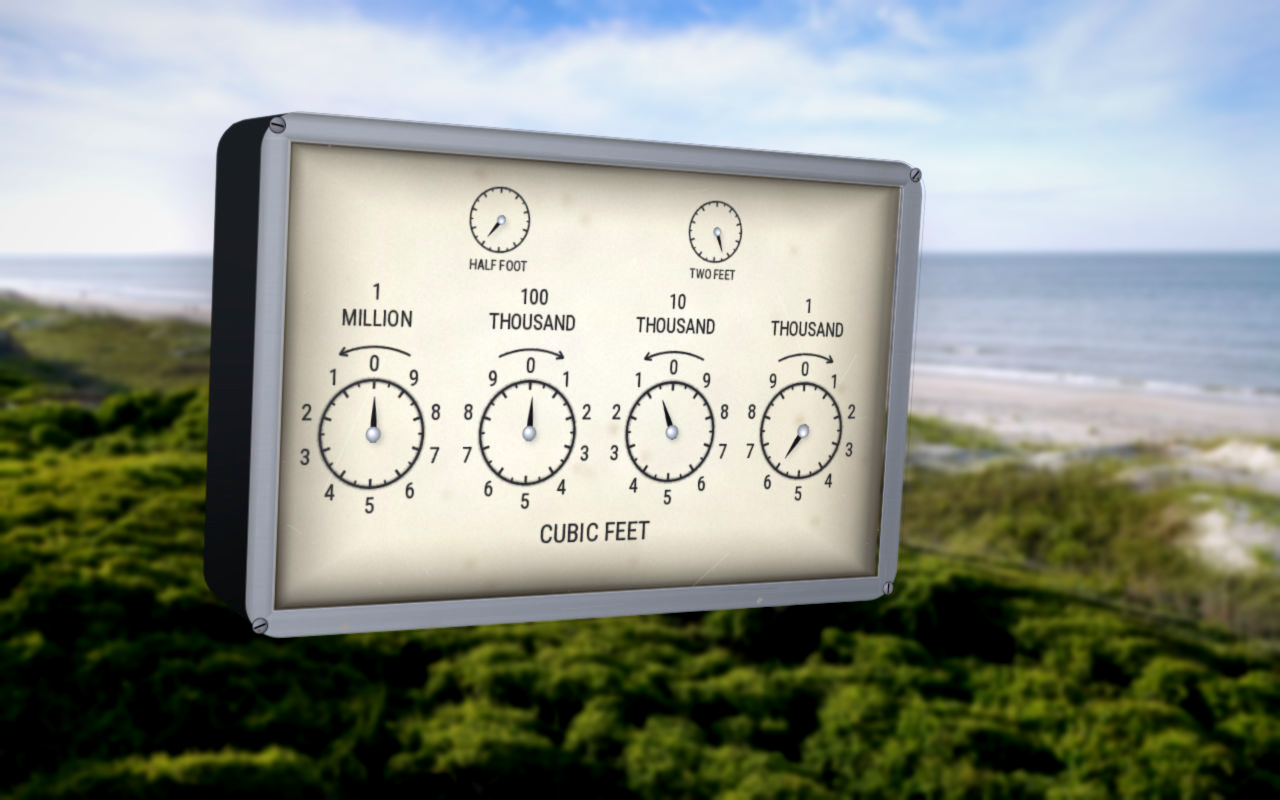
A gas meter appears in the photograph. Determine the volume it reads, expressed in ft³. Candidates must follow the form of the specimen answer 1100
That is 600
